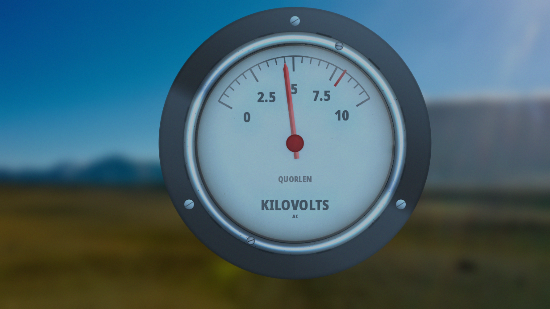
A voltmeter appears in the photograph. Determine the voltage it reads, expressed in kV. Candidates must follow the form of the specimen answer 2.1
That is 4.5
